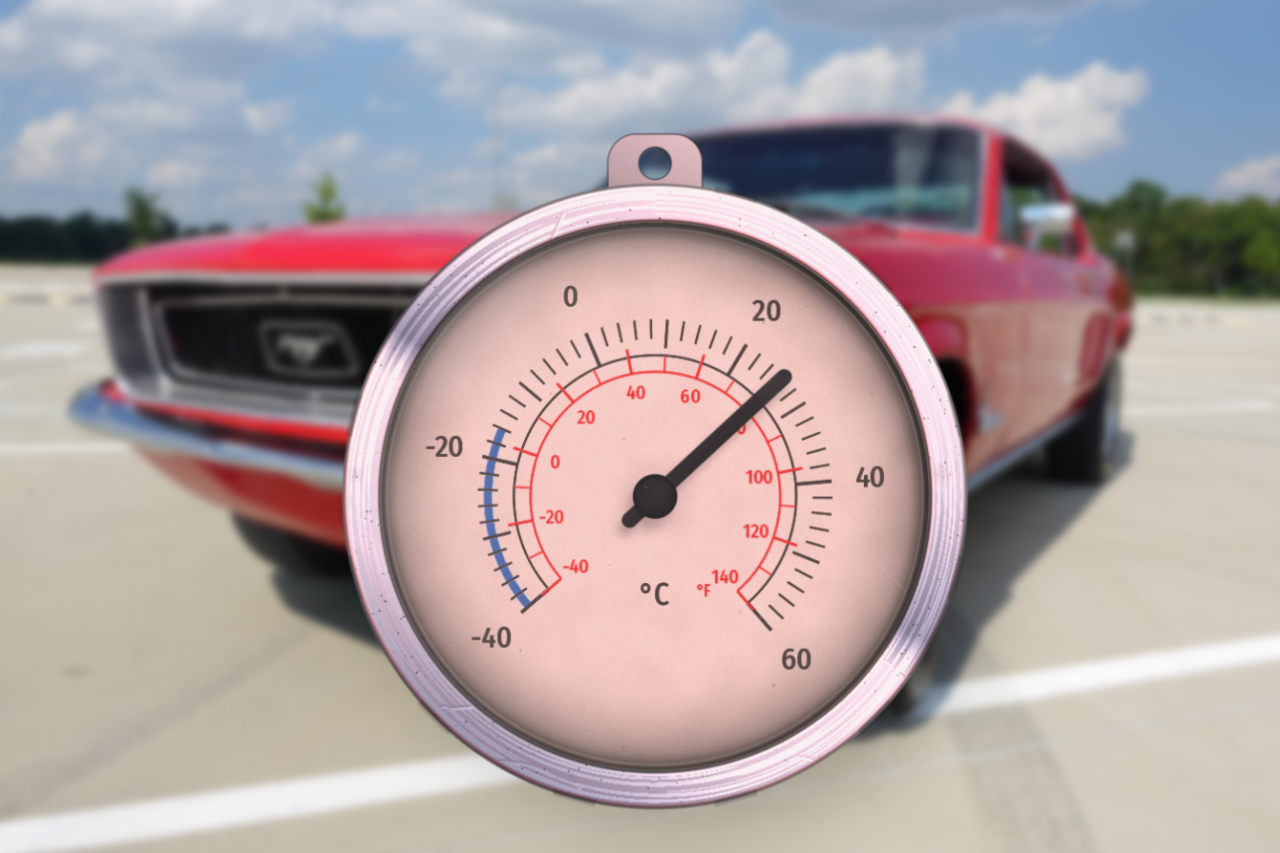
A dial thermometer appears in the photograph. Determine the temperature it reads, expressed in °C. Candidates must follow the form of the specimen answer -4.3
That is 26
